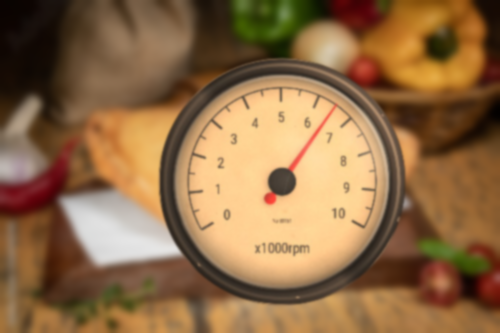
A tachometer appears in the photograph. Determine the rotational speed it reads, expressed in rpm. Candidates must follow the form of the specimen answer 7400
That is 6500
